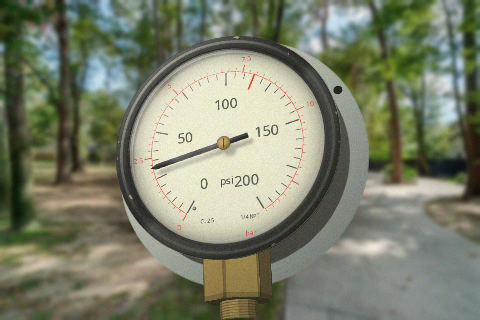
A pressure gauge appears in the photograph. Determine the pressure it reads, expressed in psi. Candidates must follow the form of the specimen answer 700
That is 30
